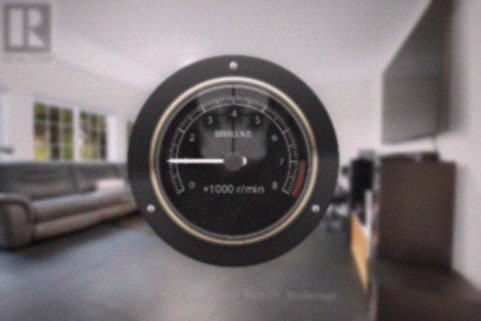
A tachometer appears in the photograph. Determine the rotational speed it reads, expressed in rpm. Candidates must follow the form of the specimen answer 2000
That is 1000
